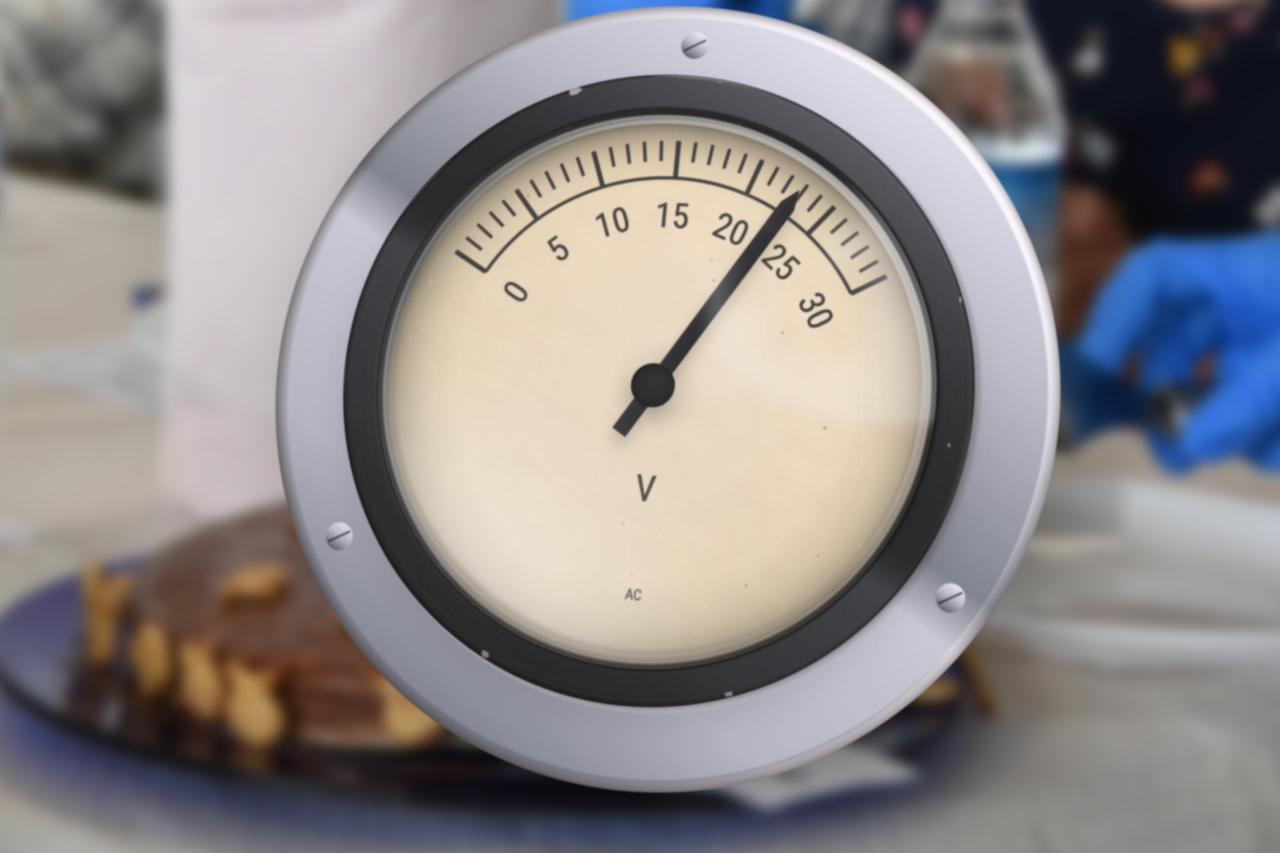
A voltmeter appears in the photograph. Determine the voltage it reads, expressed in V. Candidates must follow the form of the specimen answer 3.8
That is 23
